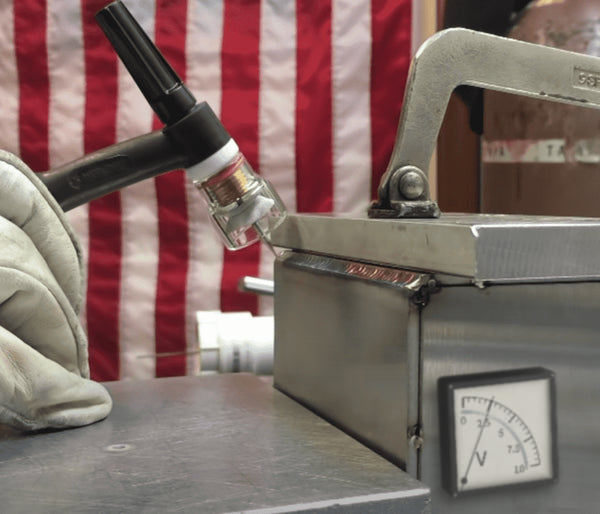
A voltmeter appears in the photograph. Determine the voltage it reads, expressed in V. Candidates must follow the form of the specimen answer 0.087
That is 2.5
